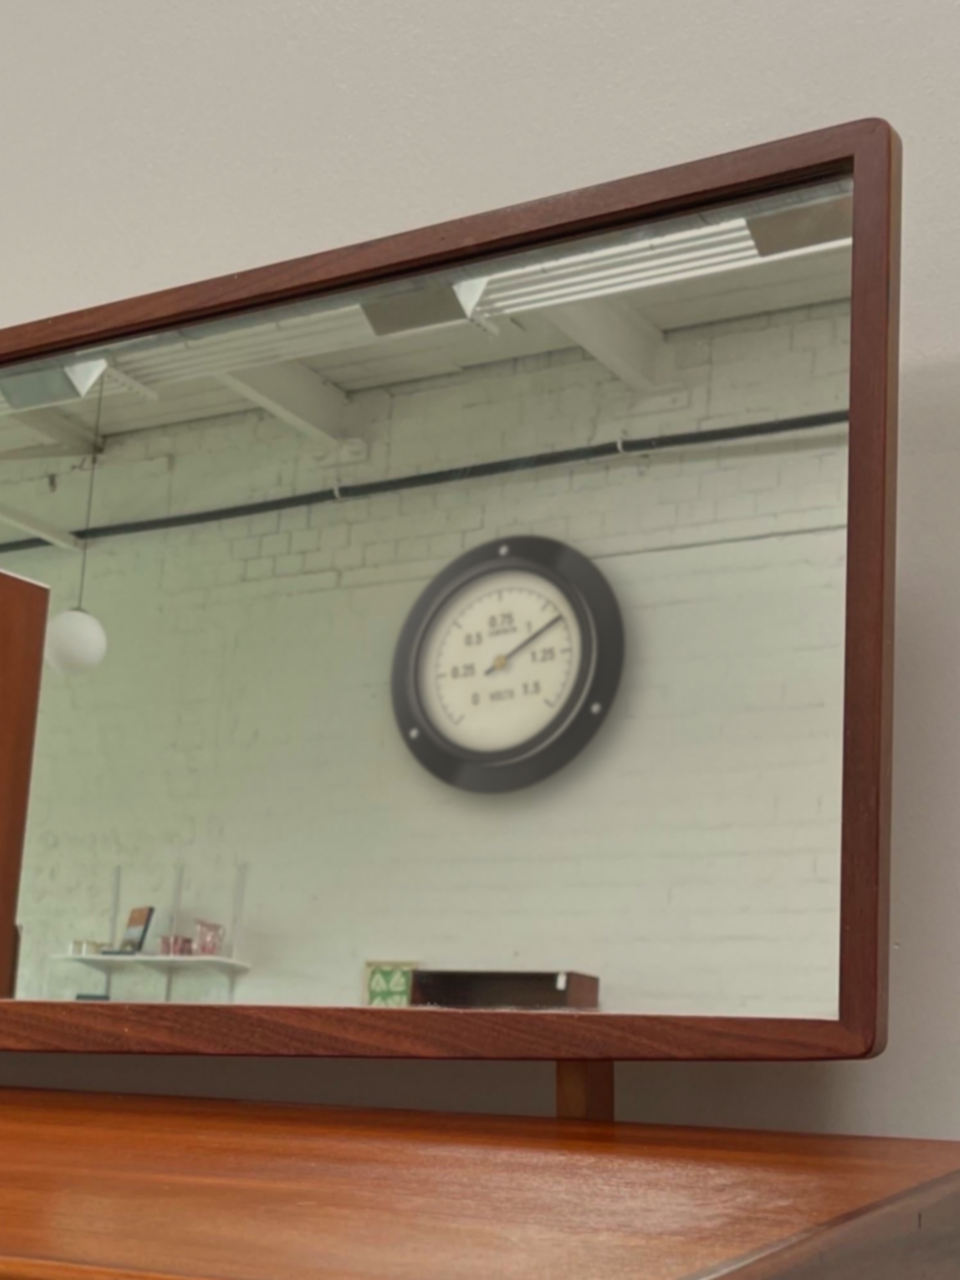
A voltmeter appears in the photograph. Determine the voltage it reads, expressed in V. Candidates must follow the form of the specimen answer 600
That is 1.1
